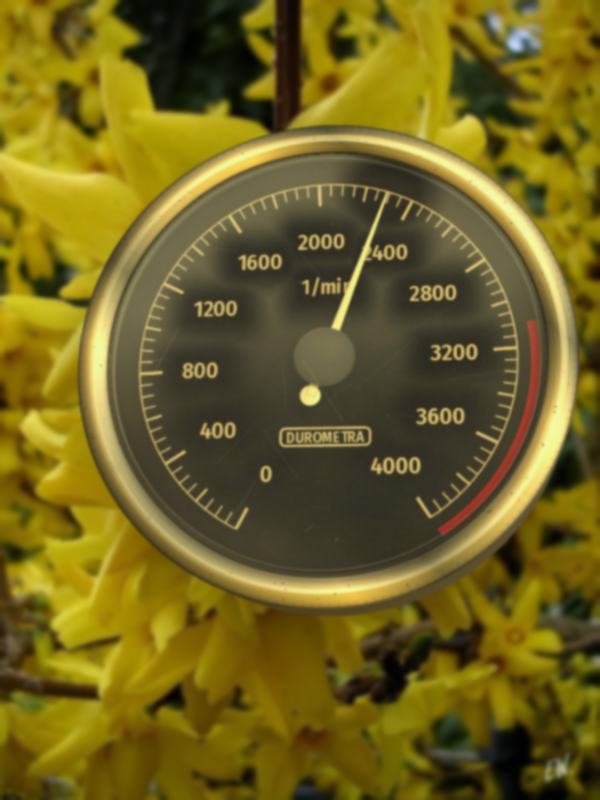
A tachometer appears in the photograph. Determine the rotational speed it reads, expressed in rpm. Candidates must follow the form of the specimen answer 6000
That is 2300
